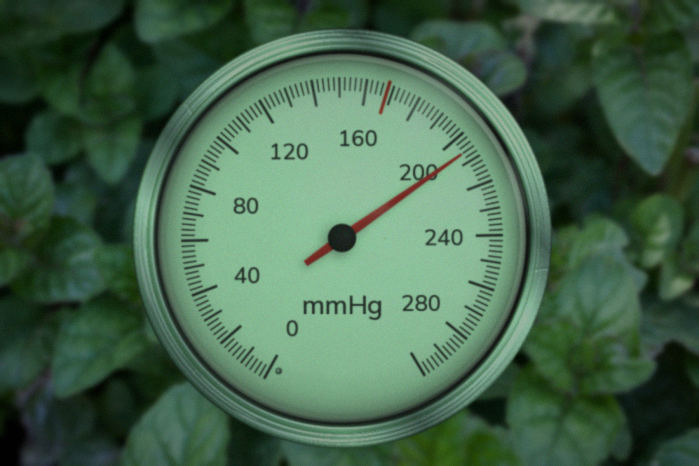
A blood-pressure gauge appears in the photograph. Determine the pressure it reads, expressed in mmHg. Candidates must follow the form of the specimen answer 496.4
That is 206
